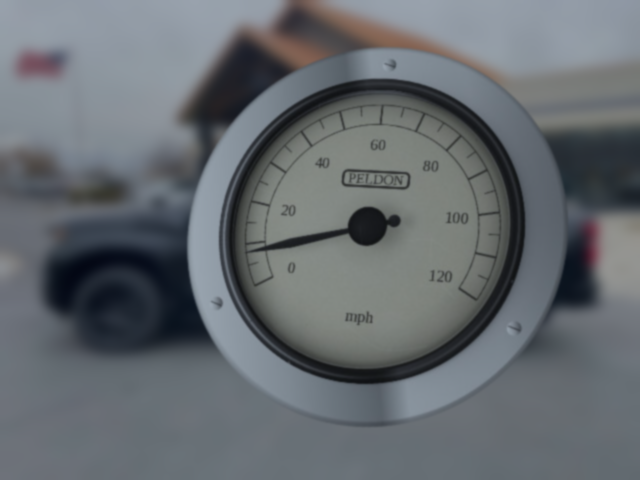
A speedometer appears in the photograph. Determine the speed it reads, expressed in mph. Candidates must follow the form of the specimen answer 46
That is 7.5
